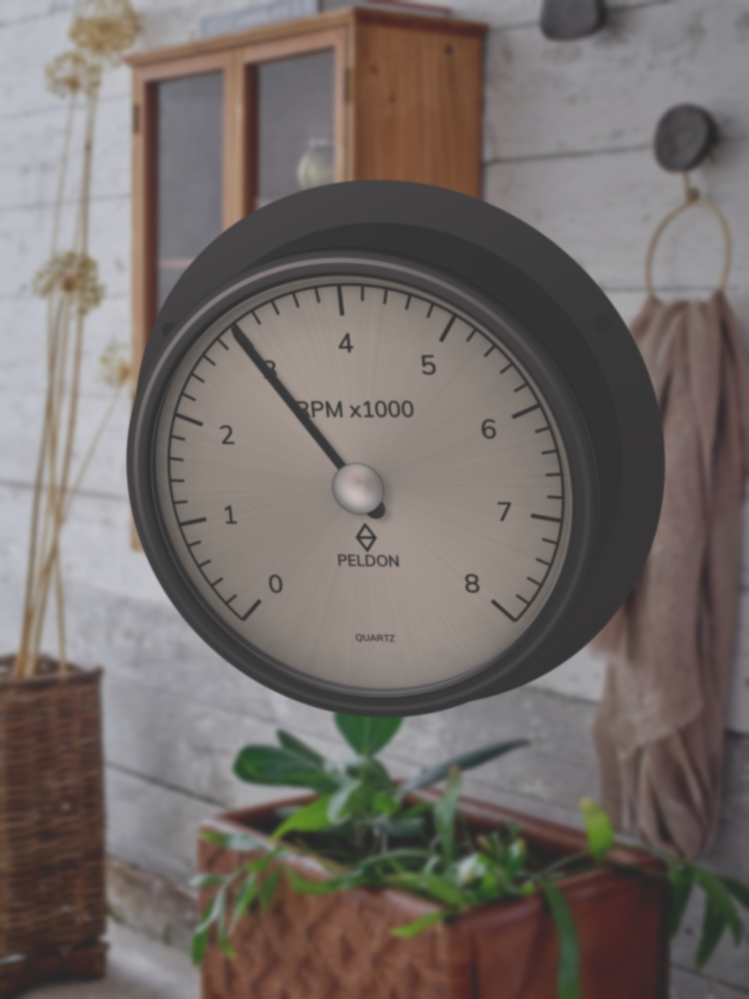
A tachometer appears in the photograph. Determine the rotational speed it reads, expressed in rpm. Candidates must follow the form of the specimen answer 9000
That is 3000
